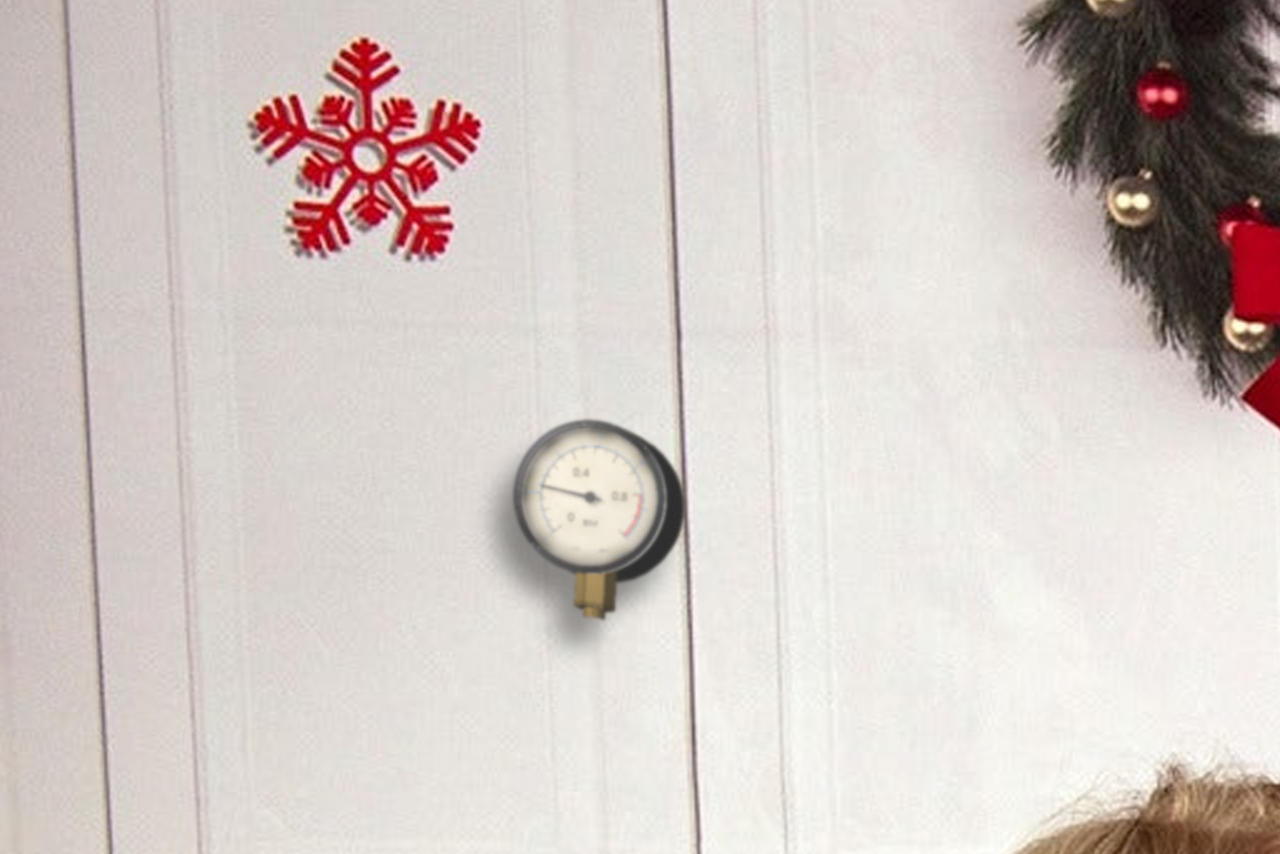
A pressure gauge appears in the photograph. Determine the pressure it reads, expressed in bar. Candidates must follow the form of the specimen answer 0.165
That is 0.2
